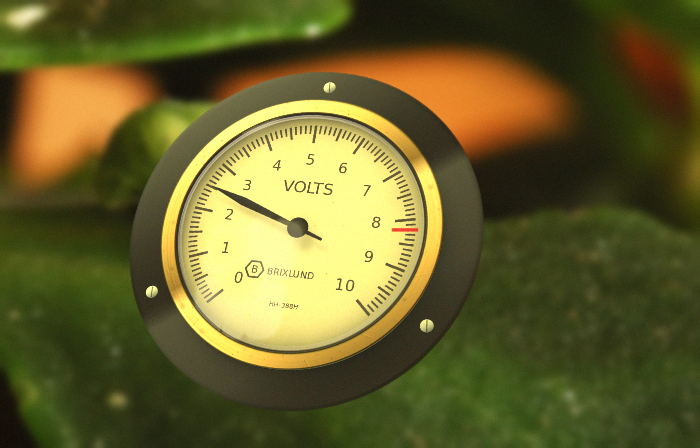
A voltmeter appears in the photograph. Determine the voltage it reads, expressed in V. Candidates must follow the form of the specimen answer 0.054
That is 2.5
